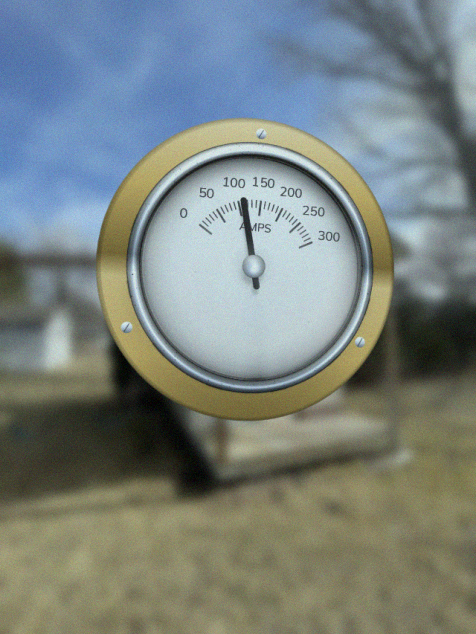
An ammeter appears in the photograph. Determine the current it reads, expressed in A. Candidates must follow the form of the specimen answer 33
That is 110
